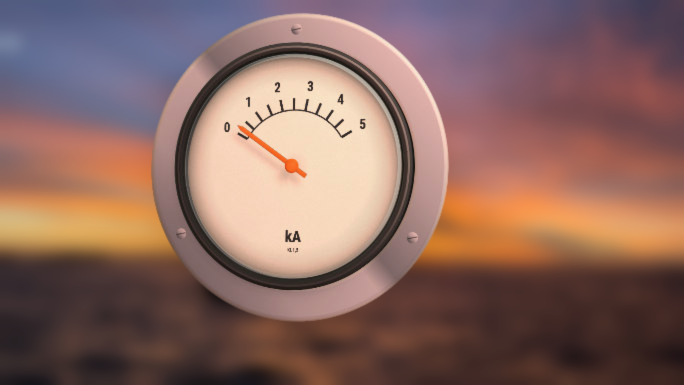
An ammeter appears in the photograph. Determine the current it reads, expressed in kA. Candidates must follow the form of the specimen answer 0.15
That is 0.25
